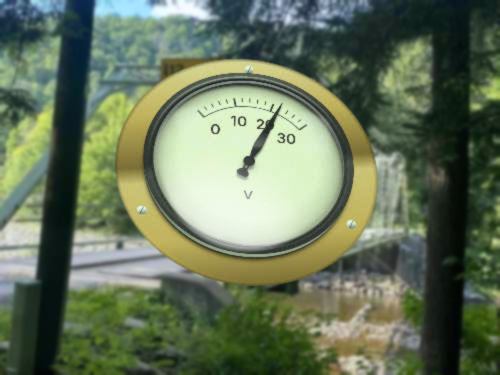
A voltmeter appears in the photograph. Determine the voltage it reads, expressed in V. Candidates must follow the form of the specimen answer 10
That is 22
